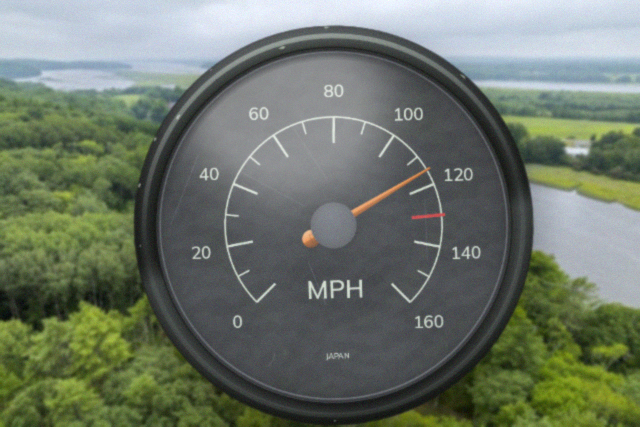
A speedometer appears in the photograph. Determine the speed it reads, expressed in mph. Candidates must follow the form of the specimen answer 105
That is 115
